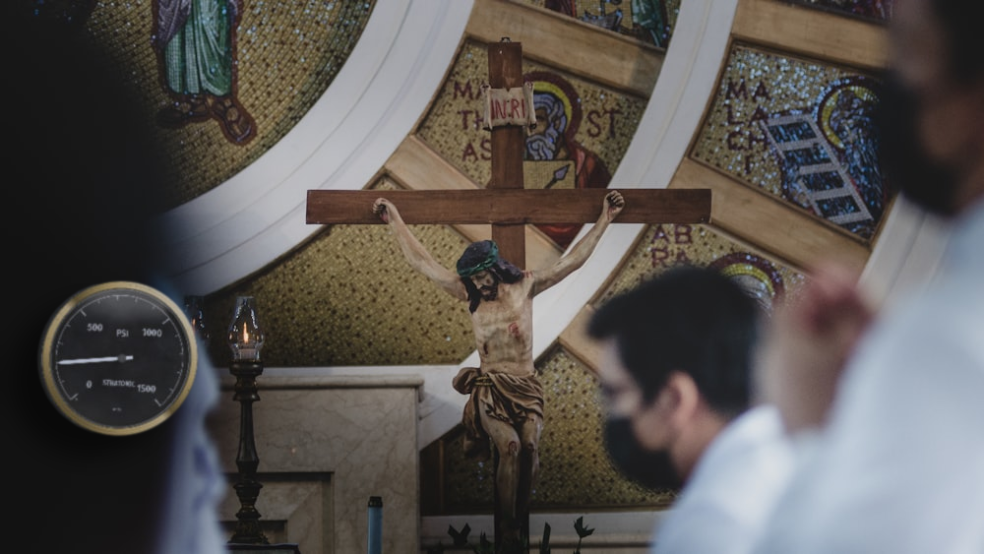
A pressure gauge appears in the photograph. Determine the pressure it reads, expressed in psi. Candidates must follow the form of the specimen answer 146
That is 200
